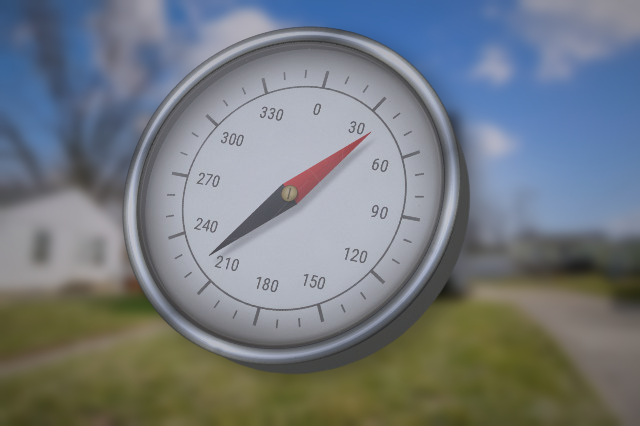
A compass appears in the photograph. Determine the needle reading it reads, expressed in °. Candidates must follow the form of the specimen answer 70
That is 40
